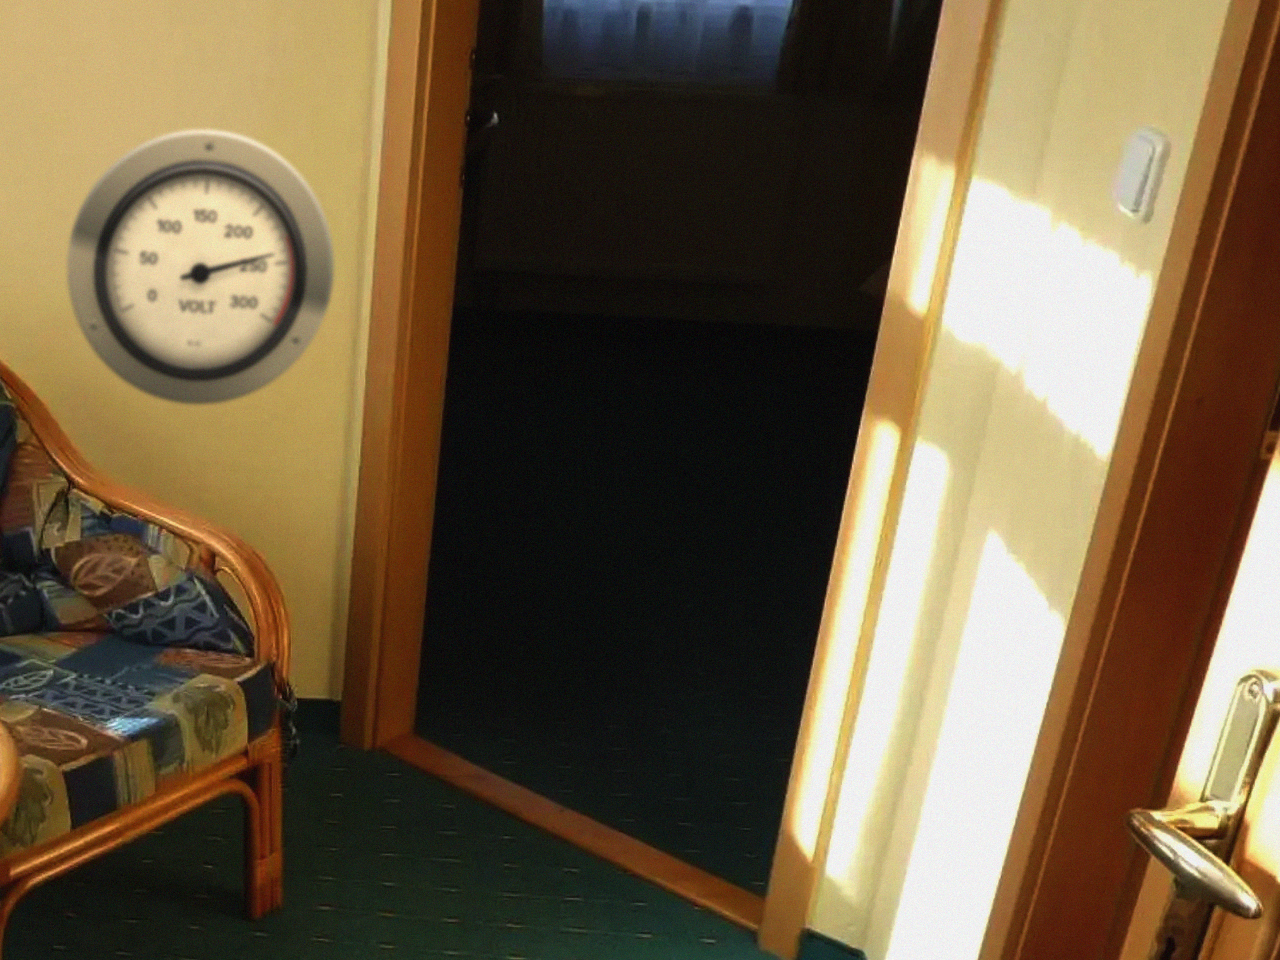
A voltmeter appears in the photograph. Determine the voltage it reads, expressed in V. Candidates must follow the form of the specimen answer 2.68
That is 240
